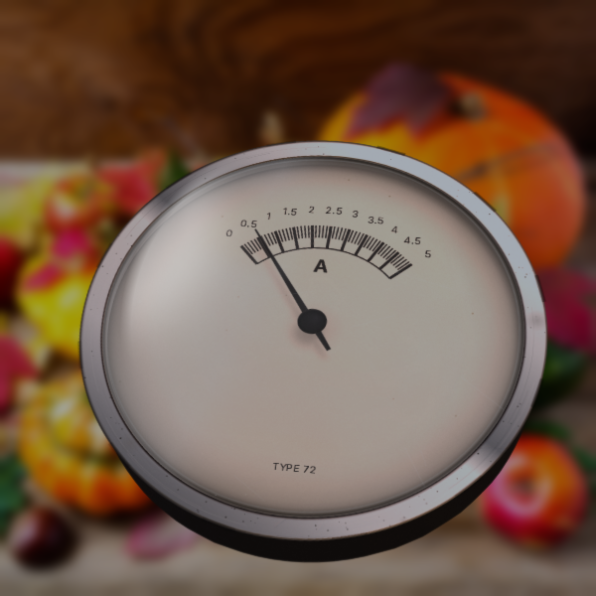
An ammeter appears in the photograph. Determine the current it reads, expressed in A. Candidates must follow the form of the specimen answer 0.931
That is 0.5
